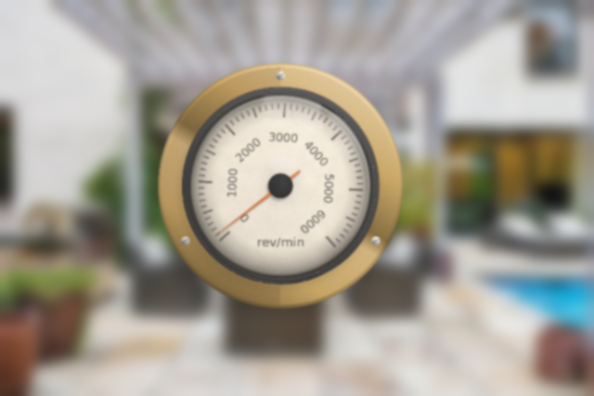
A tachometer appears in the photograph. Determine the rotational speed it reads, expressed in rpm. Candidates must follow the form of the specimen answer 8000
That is 100
